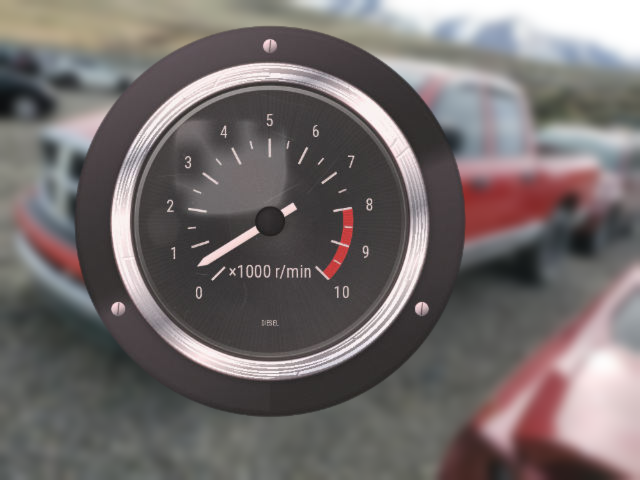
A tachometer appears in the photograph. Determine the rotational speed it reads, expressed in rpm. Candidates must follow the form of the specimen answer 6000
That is 500
